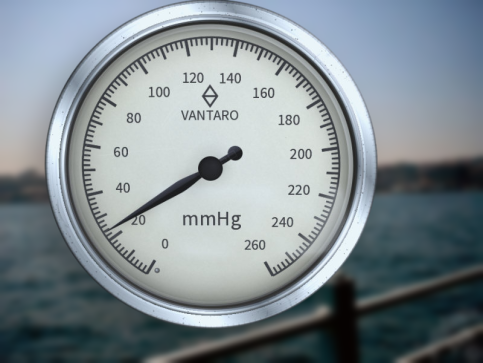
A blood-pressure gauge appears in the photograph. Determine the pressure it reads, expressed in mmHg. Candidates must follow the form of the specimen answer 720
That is 24
